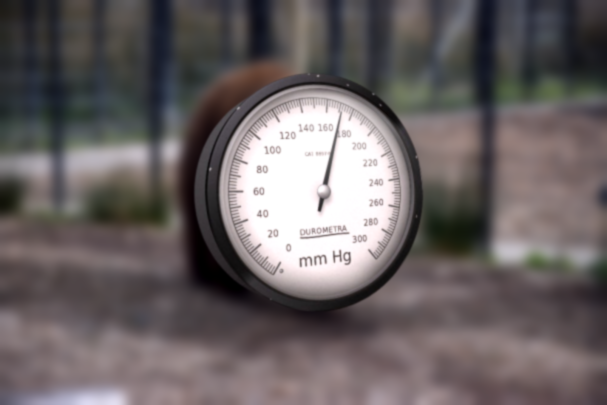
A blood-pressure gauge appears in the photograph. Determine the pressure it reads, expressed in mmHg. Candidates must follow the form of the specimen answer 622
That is 170
